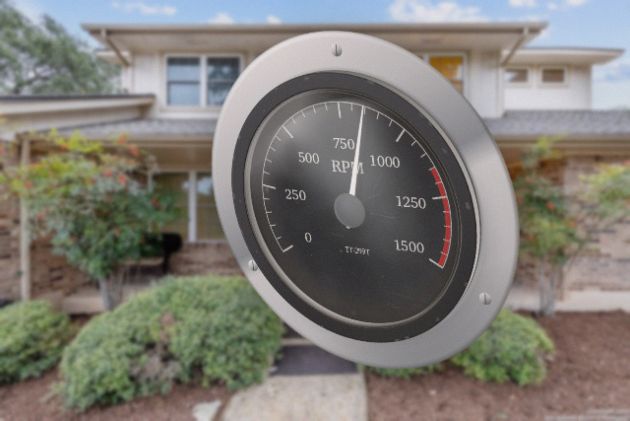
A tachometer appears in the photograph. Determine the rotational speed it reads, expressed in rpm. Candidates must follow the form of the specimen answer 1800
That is 850
